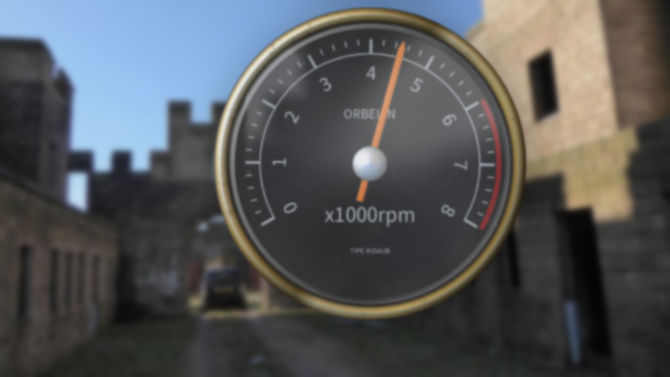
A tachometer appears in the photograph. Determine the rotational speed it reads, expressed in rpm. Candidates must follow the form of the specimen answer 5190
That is 4500
